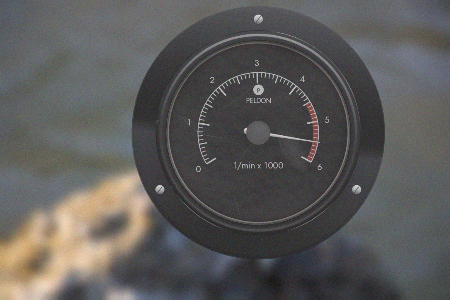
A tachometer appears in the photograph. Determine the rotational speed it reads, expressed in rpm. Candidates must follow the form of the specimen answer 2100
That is 5500
